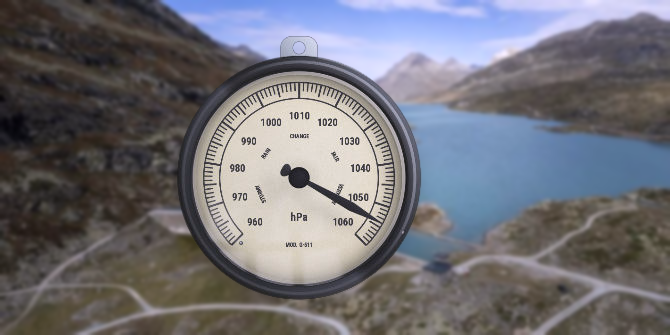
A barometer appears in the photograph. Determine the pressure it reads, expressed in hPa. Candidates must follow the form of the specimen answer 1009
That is 1054
